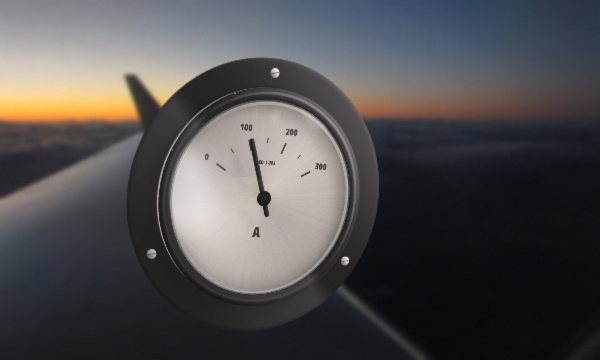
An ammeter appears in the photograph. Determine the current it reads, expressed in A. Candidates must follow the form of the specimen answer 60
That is 100
